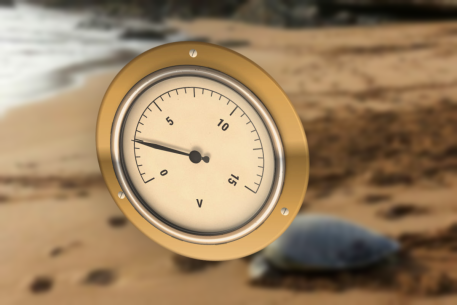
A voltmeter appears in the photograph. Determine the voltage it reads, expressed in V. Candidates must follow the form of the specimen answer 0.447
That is 2.5
